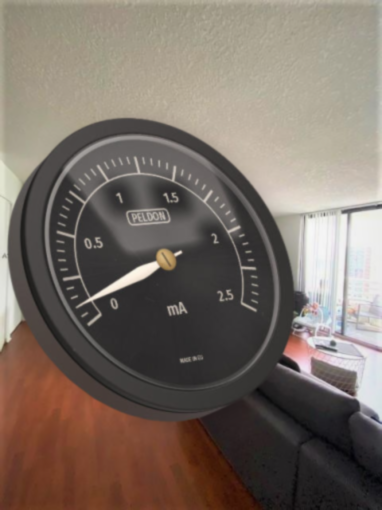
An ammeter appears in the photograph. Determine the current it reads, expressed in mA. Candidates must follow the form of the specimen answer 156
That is 0.1
